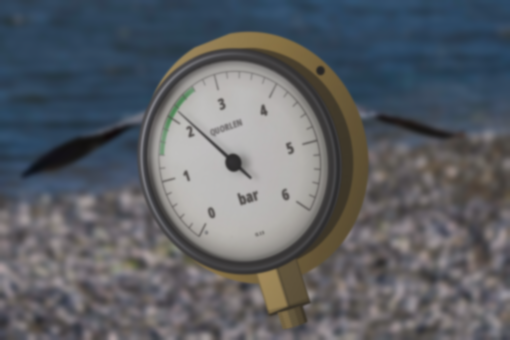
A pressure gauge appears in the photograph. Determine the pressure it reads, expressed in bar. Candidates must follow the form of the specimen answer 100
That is 2.2
